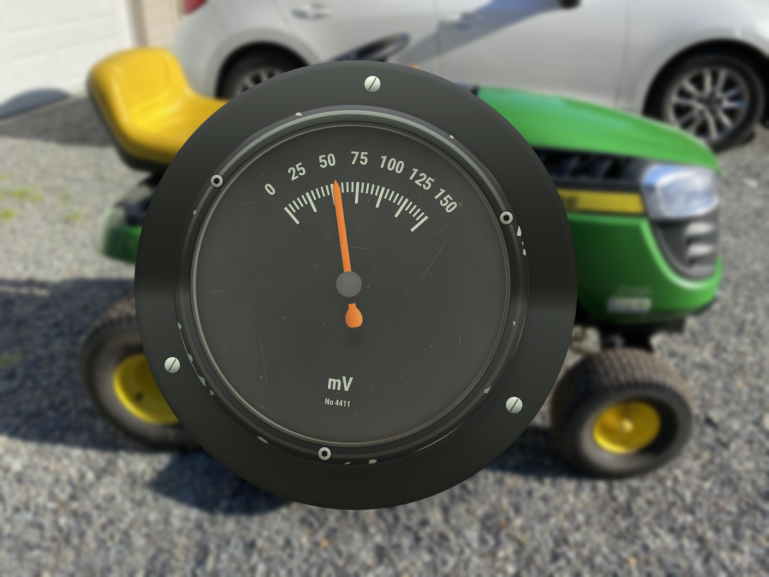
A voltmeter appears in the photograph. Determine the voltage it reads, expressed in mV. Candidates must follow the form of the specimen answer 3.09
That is 55
